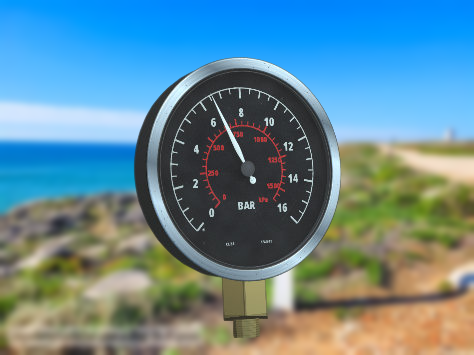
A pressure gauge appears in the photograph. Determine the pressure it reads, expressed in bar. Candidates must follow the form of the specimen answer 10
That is 6.5
